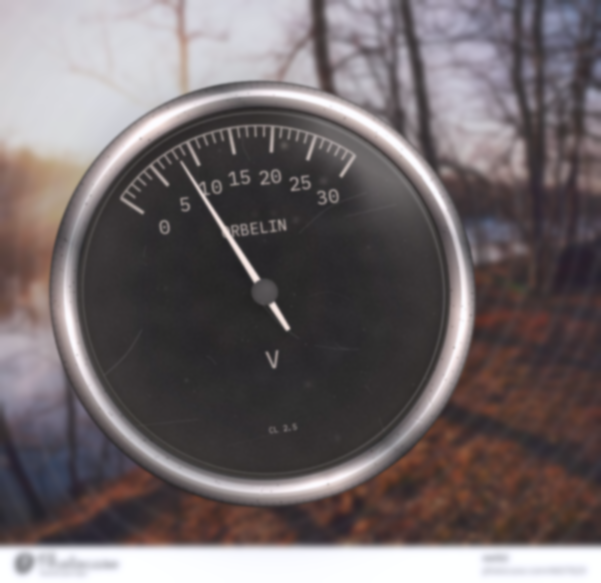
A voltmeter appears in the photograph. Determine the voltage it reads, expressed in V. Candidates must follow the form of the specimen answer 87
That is 8
